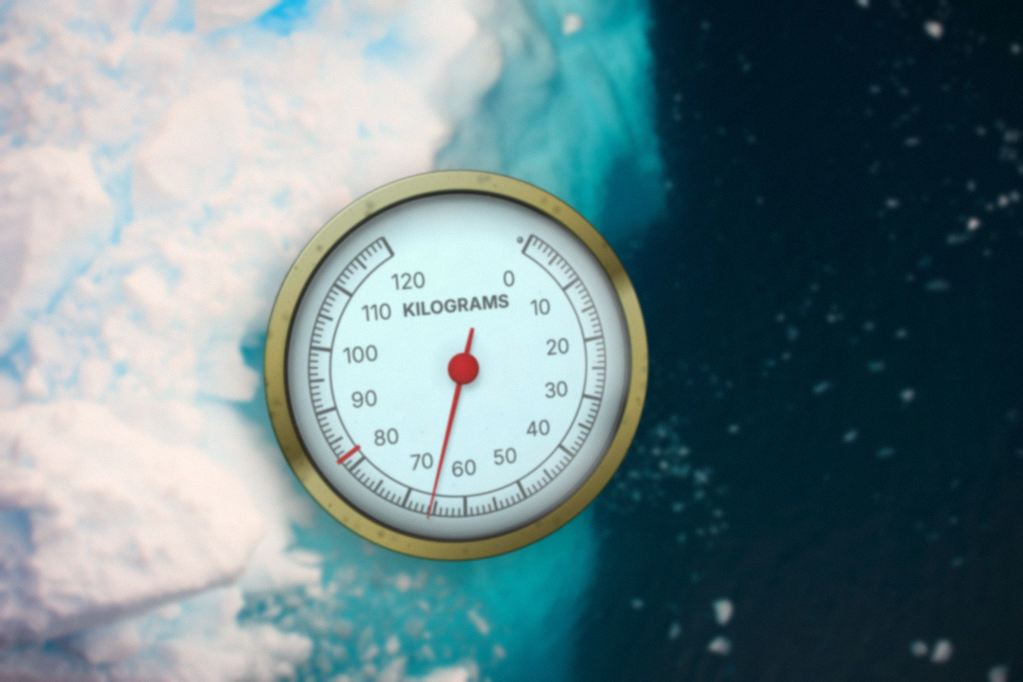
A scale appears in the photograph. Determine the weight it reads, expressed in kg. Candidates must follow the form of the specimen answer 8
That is 66
